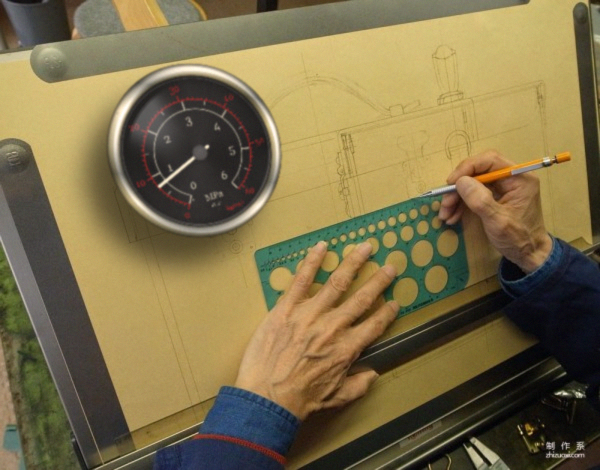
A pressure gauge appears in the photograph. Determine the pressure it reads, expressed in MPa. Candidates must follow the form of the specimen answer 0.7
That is 0.75
